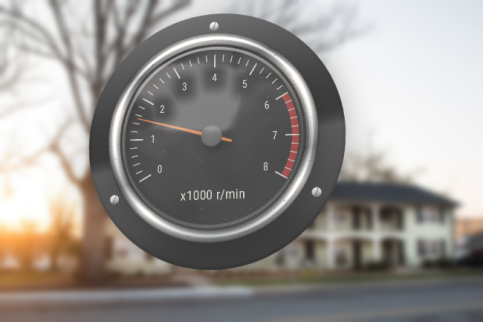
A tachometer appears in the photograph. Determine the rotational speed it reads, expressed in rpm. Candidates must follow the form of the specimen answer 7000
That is 1500
